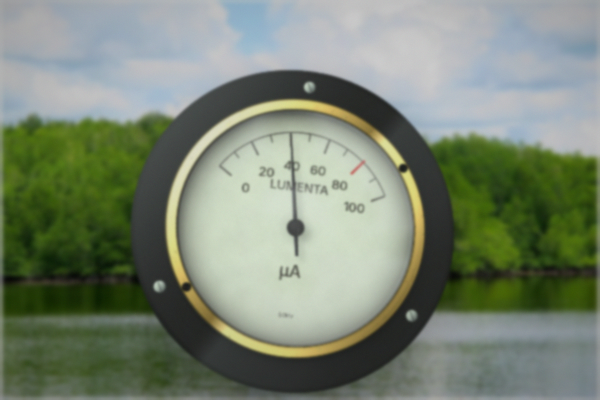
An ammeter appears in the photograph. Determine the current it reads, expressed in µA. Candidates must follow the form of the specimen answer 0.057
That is 40
